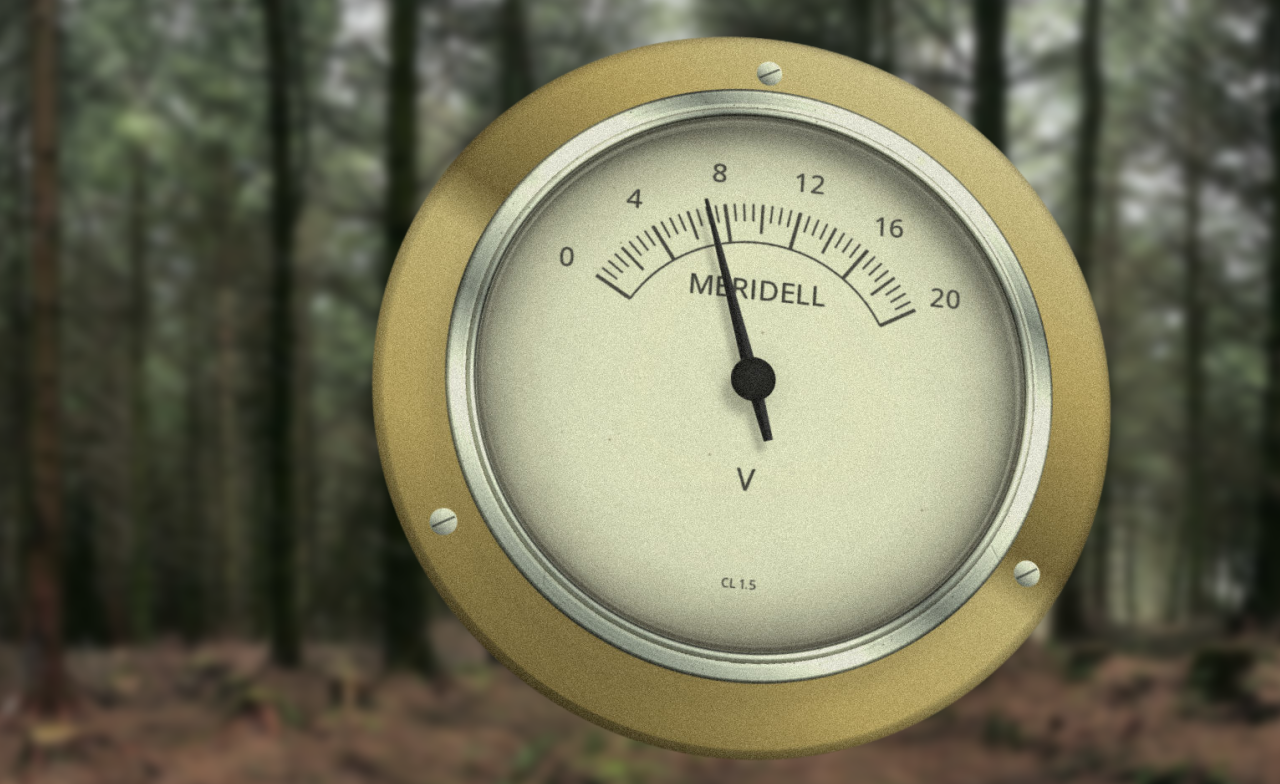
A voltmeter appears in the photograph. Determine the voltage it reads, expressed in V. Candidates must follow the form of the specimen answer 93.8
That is 7
